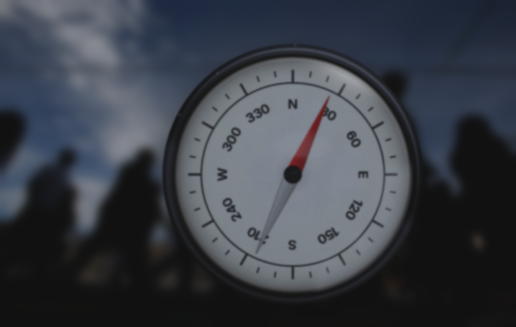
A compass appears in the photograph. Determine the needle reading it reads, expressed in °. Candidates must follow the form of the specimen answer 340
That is 25
